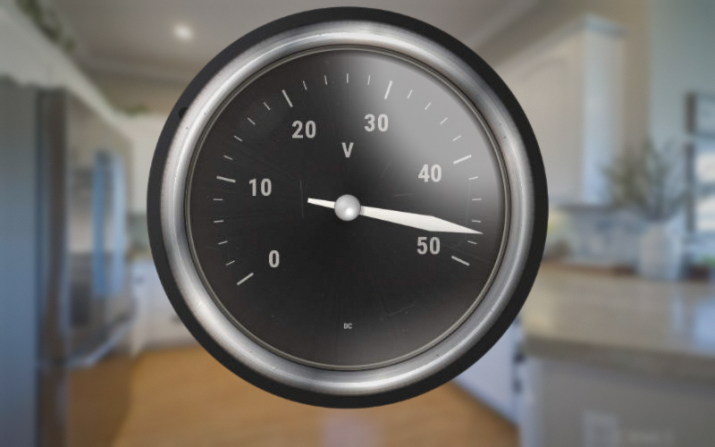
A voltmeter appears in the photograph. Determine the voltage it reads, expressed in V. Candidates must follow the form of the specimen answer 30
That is 47
